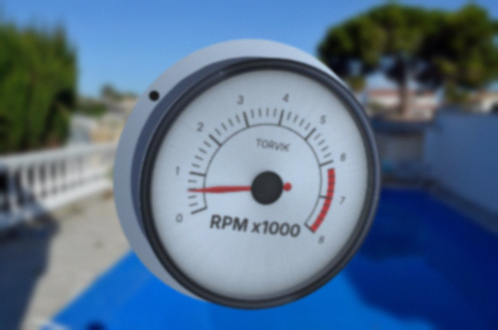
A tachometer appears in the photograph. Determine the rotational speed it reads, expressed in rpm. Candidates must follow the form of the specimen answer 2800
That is 600
